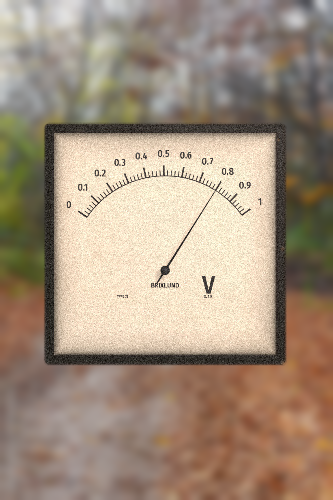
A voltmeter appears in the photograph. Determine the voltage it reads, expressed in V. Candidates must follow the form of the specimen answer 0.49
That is 0.8
